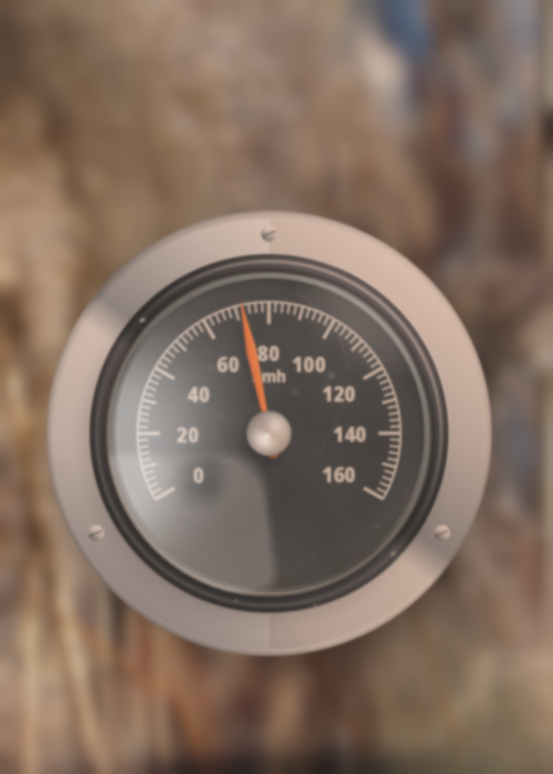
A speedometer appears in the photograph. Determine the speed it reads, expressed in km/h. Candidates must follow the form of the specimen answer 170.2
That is 72
